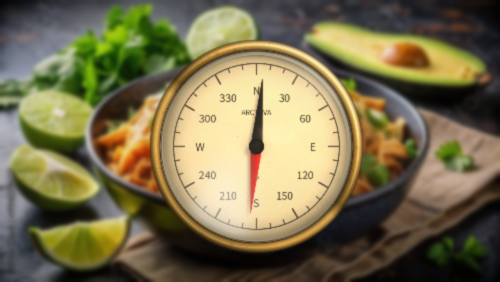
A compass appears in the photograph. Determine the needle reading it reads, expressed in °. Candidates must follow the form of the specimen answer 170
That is 185
